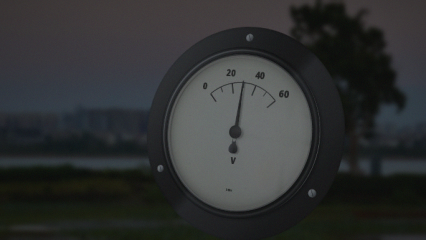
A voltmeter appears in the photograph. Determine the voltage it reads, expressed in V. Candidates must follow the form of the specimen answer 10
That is 30
